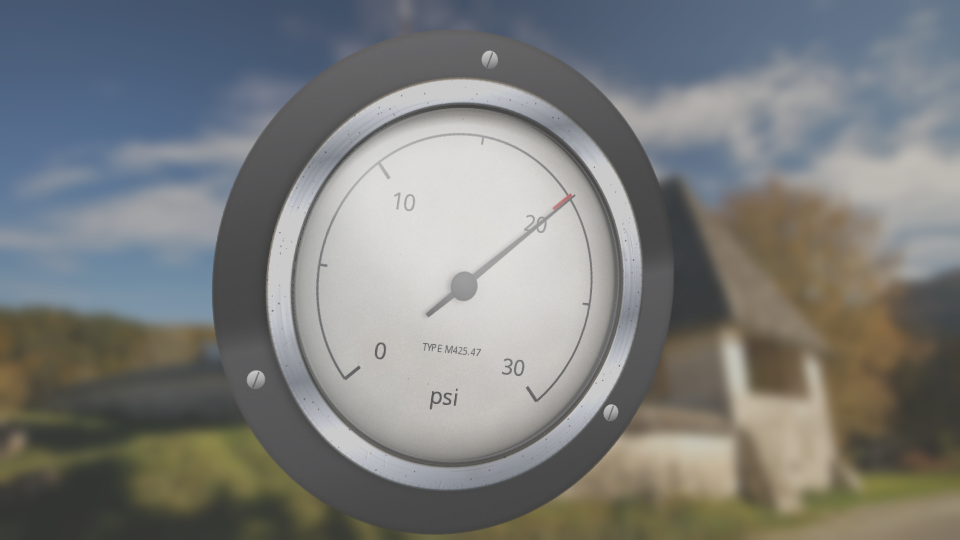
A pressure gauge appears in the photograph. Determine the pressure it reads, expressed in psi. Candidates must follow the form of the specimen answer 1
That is 20
